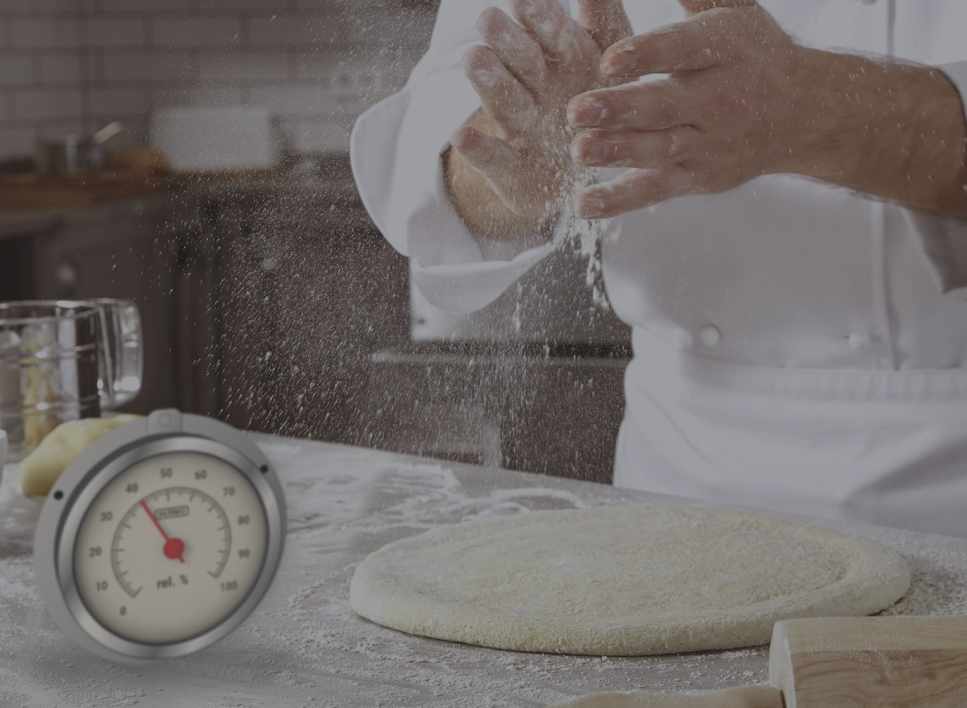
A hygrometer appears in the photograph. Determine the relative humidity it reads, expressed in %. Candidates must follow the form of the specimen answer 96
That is 40
